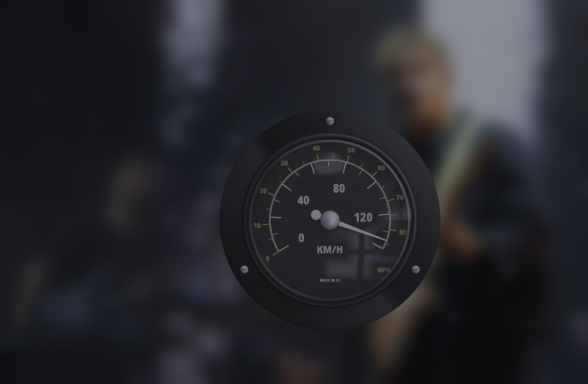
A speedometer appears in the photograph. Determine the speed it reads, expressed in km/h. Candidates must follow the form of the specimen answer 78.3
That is 135
